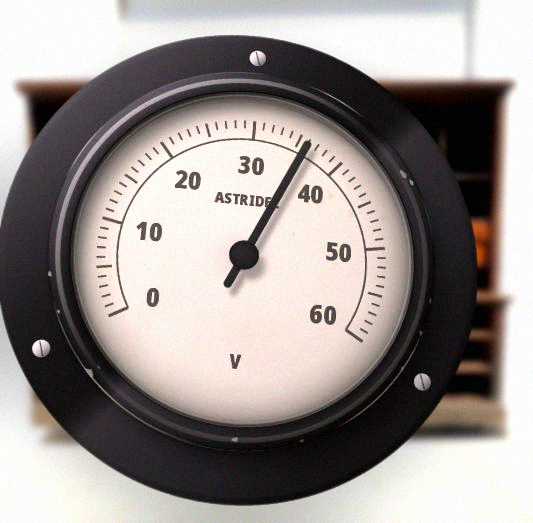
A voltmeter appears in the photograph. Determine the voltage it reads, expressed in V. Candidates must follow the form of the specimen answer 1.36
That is 36
